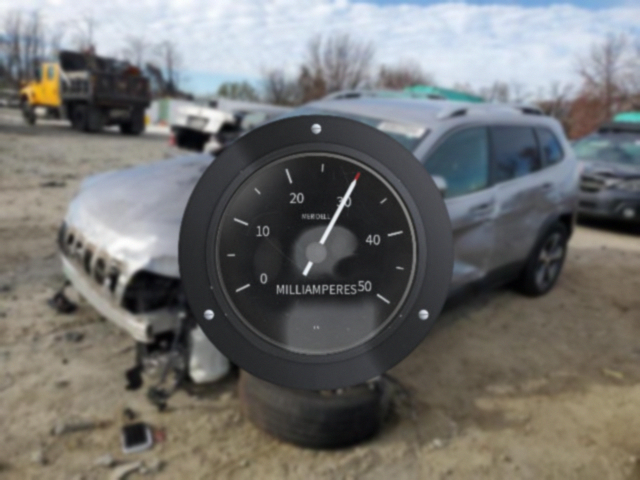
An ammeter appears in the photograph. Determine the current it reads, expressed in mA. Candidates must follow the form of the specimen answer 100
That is 30
